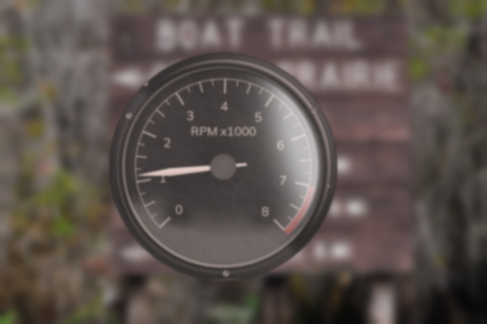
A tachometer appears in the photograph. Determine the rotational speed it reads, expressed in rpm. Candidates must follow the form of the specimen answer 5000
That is 1125
